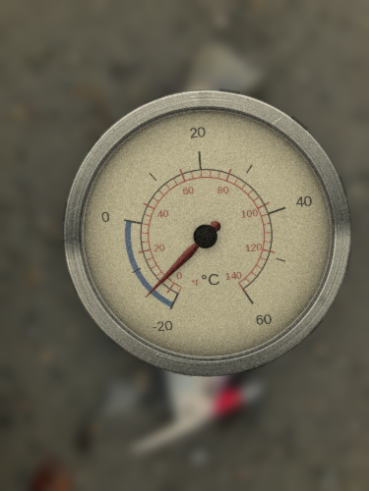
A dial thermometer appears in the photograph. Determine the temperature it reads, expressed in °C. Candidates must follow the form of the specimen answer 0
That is -15
